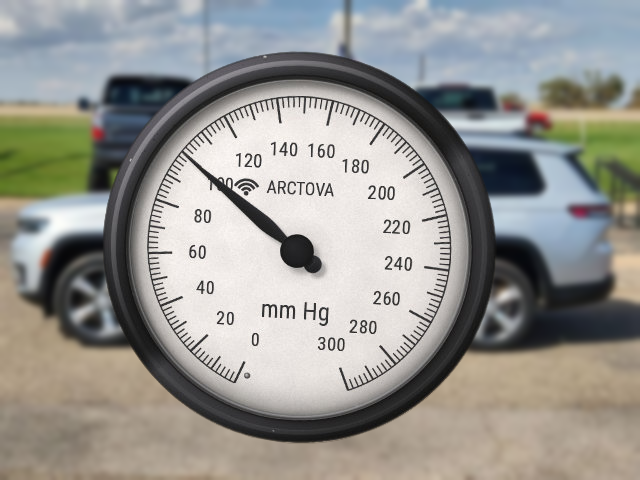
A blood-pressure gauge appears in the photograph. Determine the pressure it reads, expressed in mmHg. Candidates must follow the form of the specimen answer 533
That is 100
